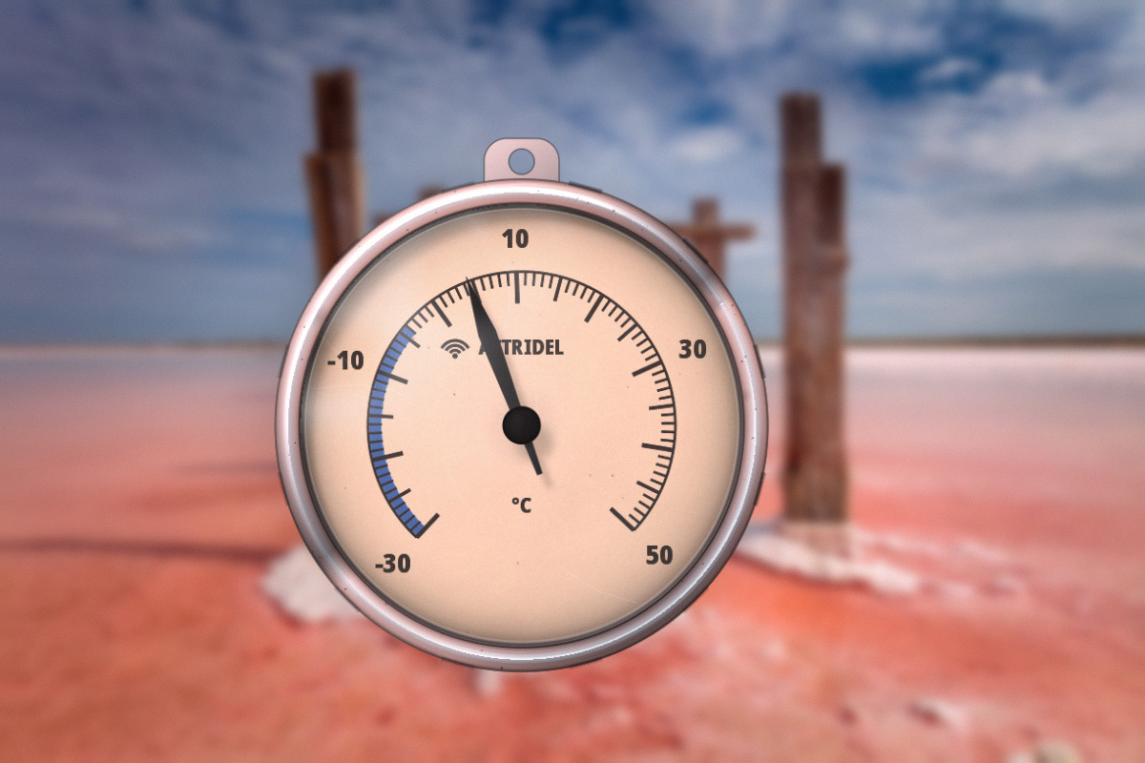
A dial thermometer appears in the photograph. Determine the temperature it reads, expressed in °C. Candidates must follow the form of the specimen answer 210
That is 4.5
